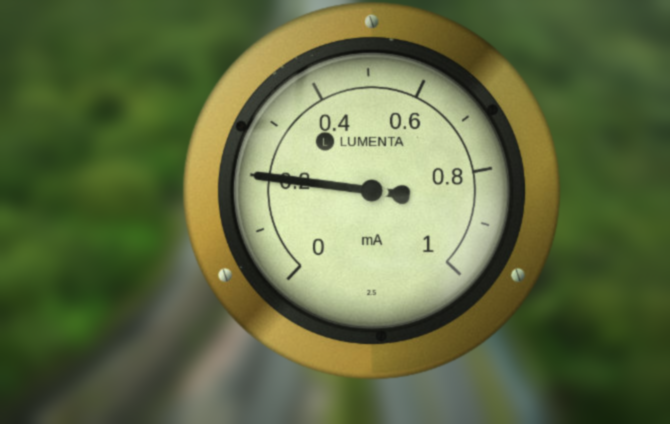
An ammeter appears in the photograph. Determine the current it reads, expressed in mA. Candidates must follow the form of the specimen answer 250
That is 0.2
